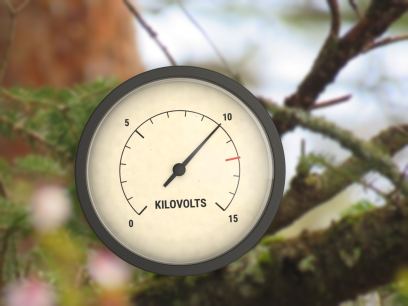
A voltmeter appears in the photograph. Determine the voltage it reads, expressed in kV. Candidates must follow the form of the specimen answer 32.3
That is 10
